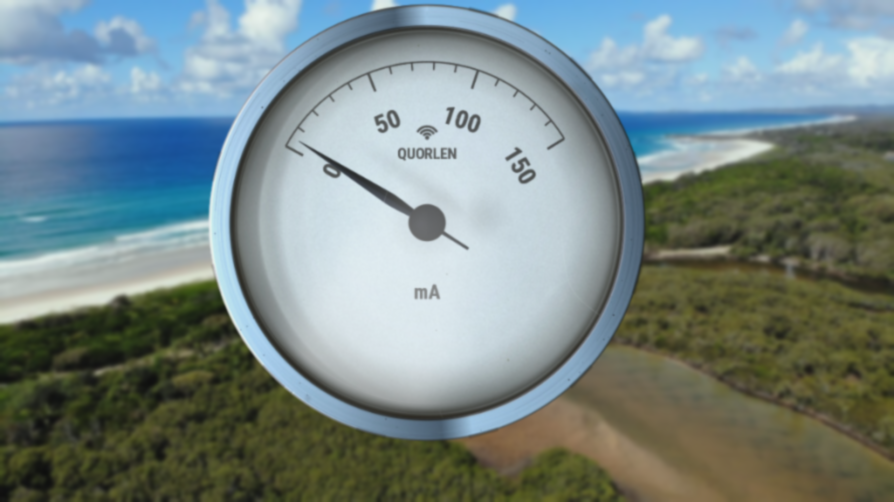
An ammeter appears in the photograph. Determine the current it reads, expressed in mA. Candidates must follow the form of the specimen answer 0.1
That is 5
